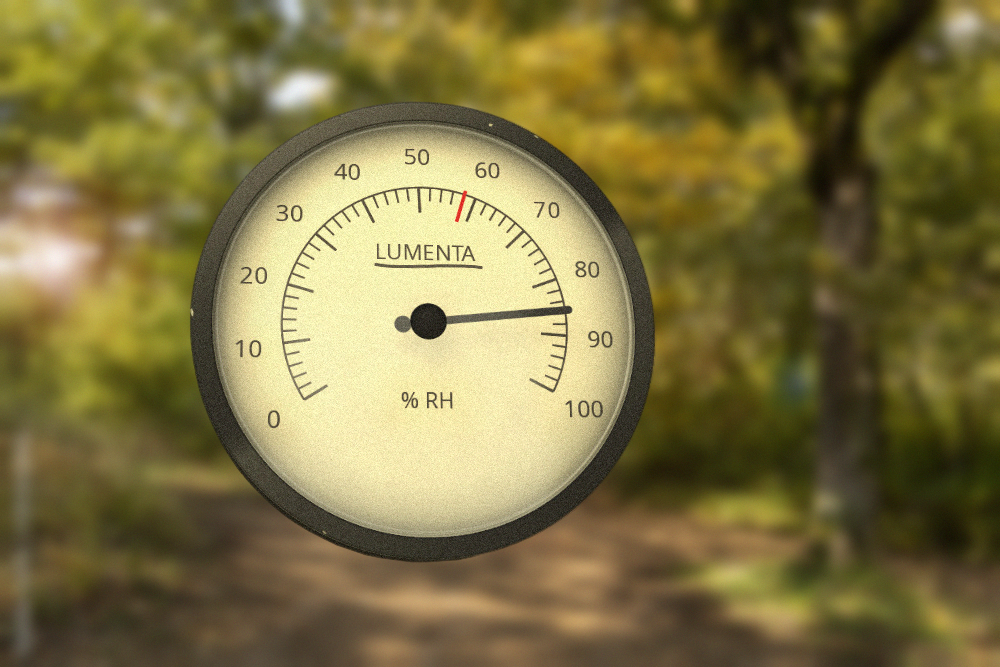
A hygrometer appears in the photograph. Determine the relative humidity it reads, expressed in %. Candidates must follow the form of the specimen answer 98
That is 86
